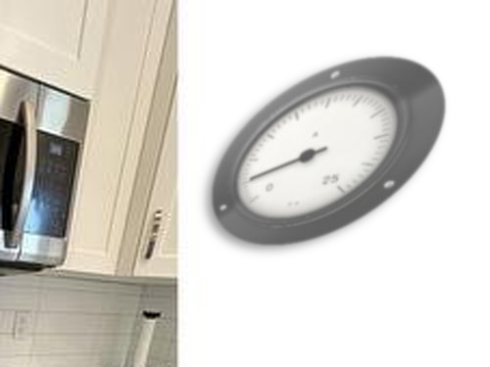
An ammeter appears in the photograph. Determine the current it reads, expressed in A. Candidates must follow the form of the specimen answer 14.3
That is 2.5
